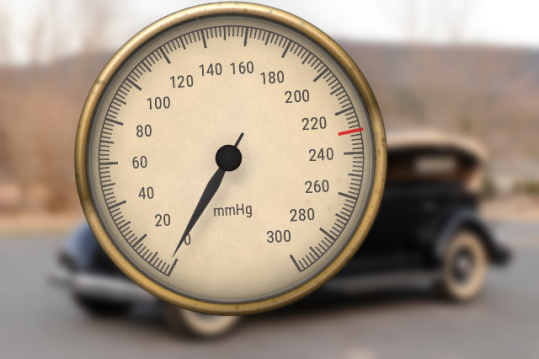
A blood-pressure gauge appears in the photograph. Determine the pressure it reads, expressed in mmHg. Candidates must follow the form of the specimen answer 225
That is 2
